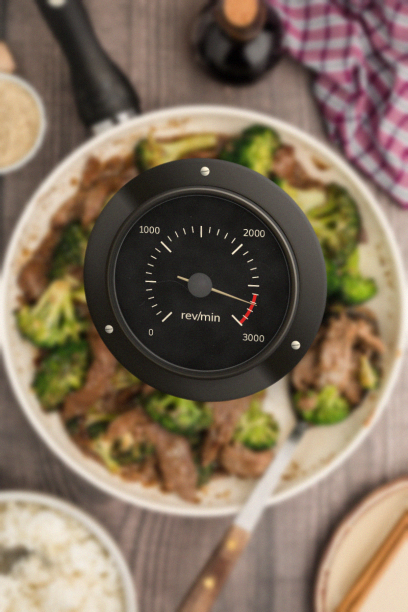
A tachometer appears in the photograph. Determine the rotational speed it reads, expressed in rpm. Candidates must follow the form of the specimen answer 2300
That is 2700
